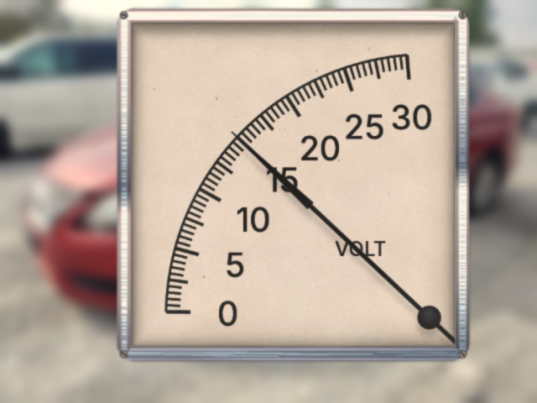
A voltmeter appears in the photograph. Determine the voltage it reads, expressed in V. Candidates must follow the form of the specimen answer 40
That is 15
